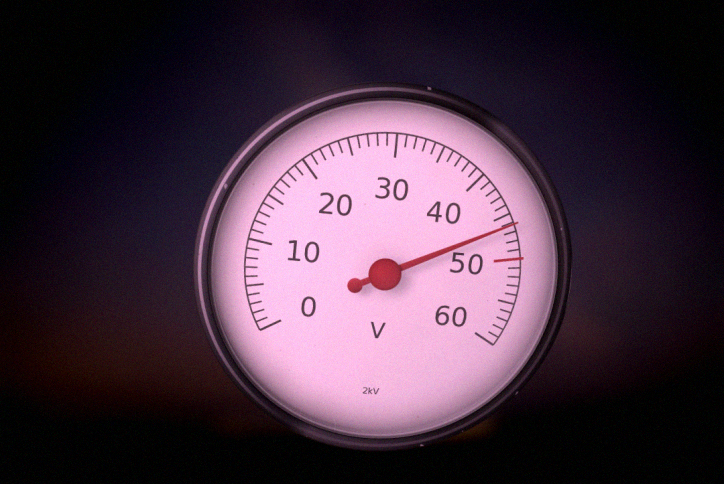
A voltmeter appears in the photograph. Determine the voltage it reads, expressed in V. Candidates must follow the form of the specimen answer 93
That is 46
